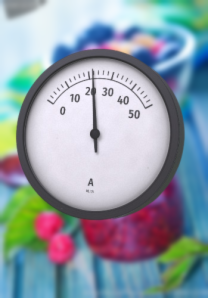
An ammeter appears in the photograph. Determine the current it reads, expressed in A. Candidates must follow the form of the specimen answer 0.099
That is 22
